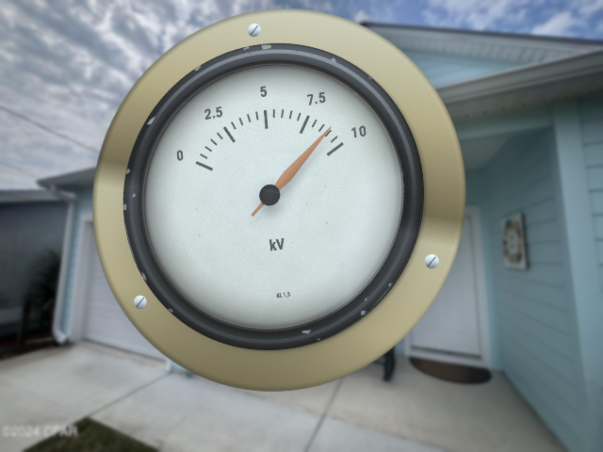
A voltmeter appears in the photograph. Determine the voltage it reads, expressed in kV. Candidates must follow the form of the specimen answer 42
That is 9
